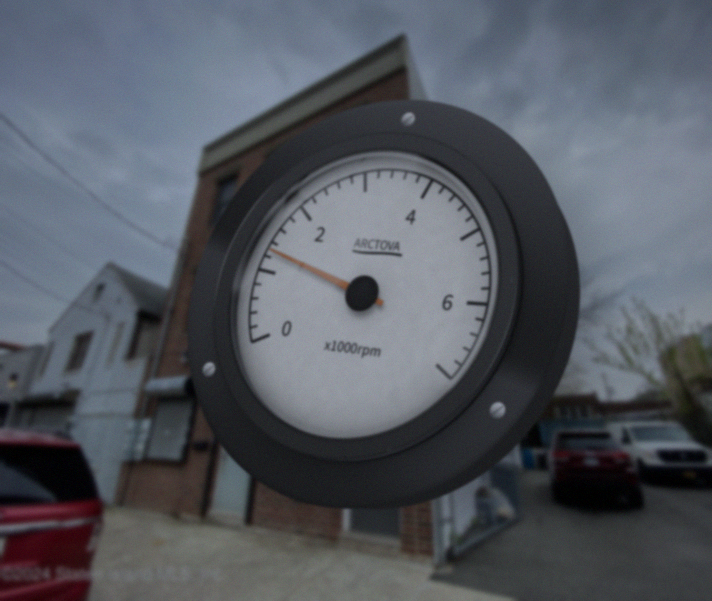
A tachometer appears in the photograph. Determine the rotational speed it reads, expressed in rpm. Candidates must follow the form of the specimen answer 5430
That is 1300
